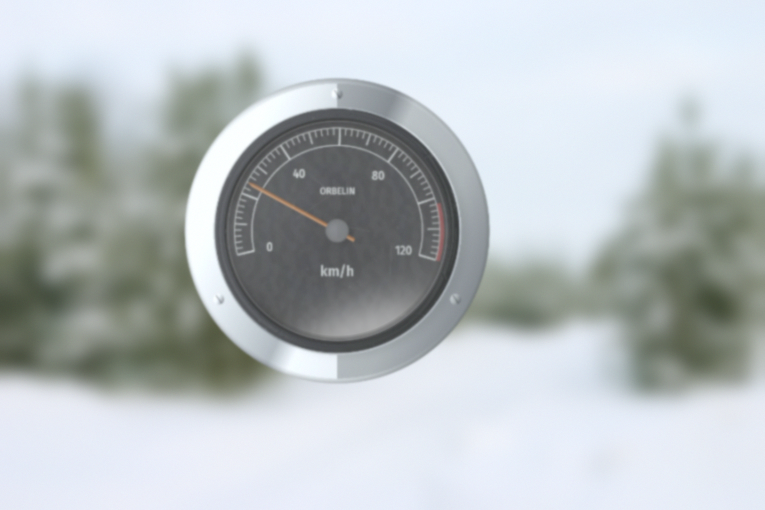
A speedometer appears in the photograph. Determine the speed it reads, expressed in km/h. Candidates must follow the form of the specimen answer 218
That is 24
